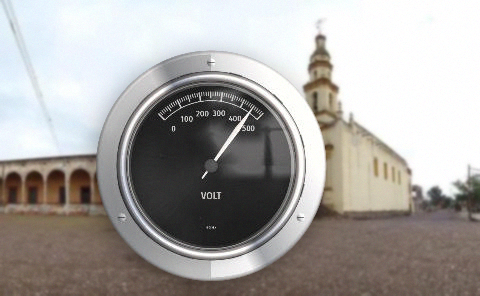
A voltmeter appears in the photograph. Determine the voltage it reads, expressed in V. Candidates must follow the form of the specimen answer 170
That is 450
